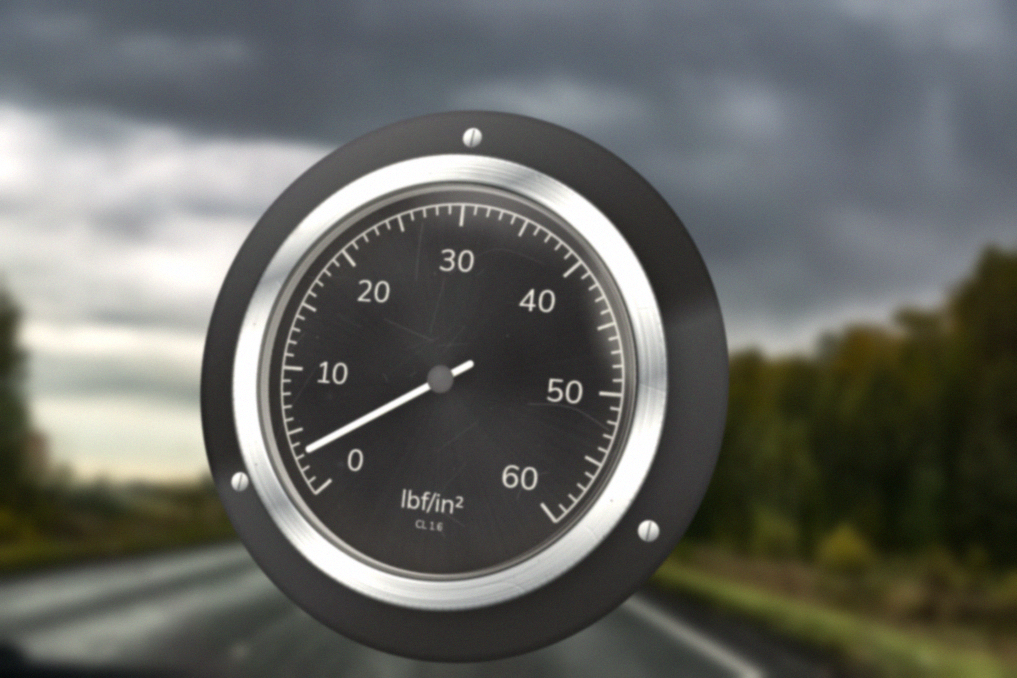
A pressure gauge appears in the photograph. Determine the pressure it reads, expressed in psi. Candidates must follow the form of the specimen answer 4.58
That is 3
